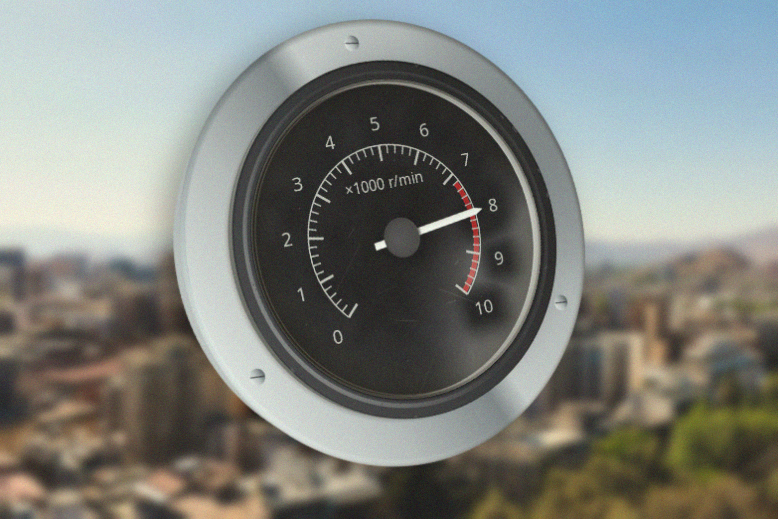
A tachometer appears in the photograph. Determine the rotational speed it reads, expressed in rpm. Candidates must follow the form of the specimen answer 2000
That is 8000
